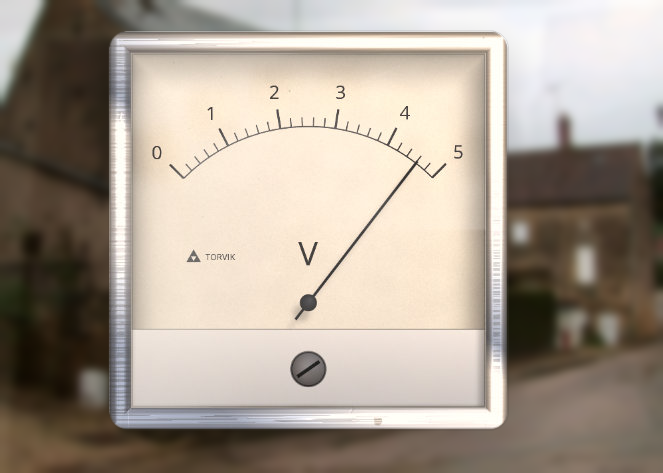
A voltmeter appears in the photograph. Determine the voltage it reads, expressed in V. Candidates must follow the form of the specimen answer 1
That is 4.6
